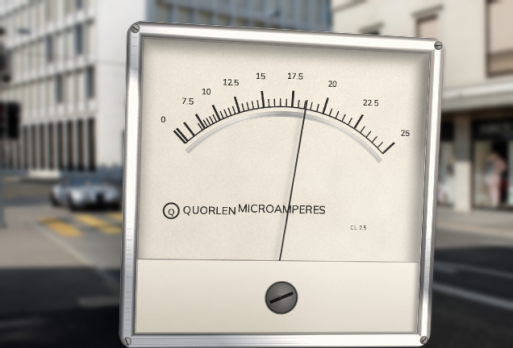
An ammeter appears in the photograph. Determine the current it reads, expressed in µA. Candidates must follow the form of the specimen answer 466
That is 18.5
